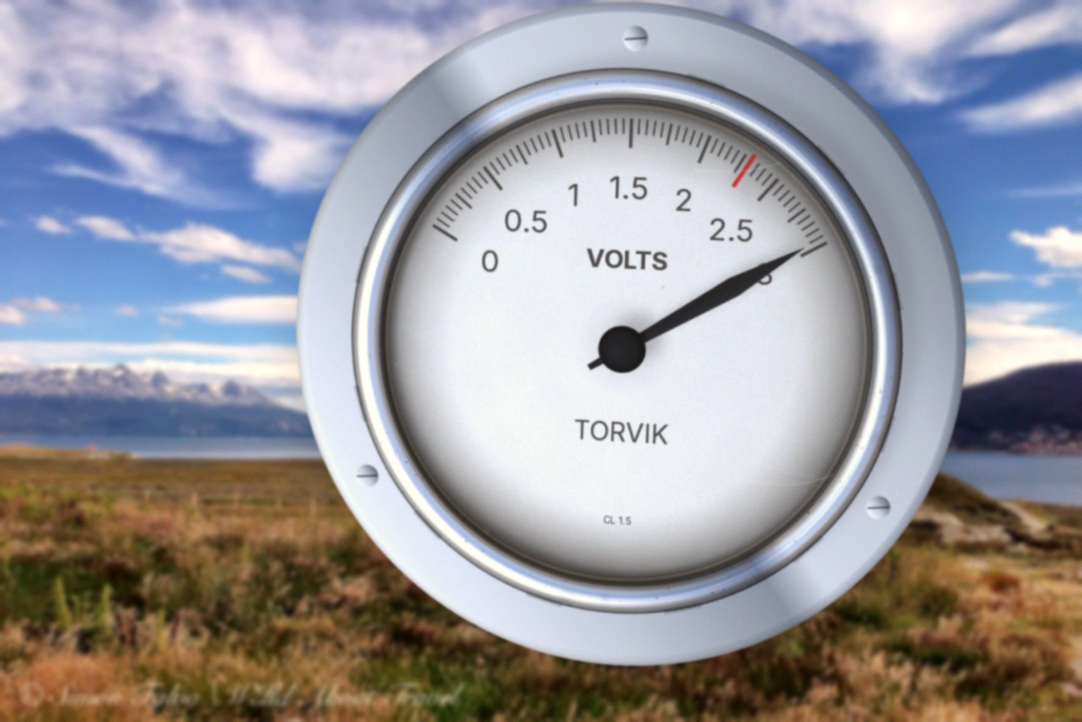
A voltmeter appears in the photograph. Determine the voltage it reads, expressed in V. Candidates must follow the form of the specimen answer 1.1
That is 2.95
